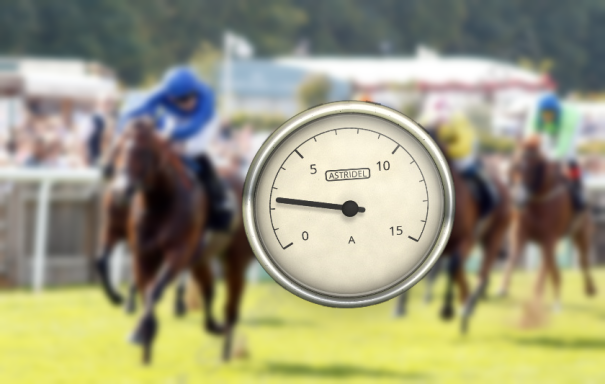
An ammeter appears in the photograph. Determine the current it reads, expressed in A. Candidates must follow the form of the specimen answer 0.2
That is 2.5
